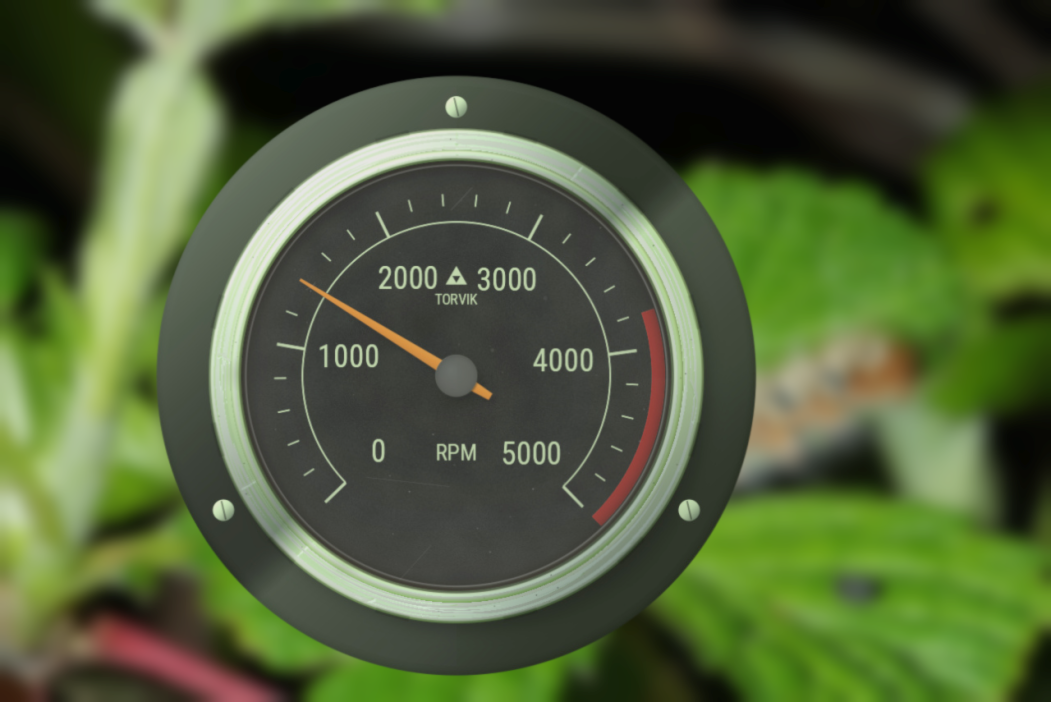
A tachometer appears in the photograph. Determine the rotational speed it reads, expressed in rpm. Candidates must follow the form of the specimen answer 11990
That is 1400
